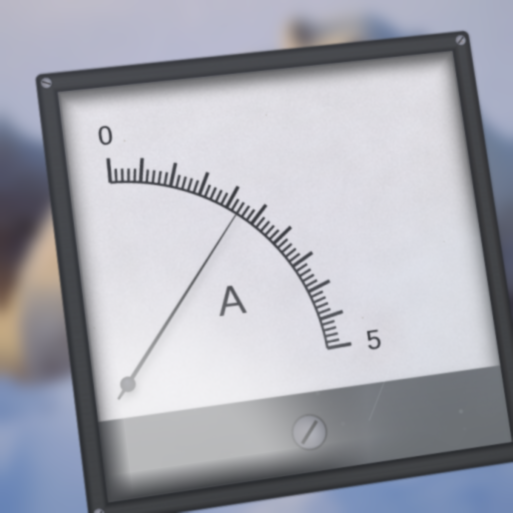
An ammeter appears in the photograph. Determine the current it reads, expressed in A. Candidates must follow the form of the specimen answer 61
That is 2.2
